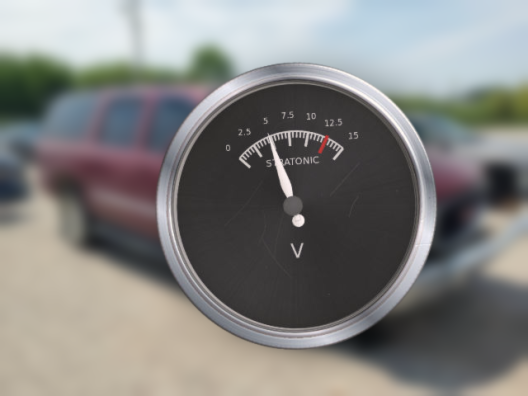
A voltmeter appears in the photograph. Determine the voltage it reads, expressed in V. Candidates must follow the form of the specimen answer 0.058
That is 5
